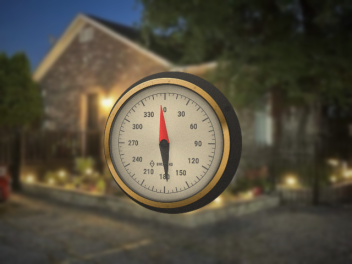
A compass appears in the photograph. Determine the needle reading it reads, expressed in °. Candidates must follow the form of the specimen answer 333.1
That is 355
